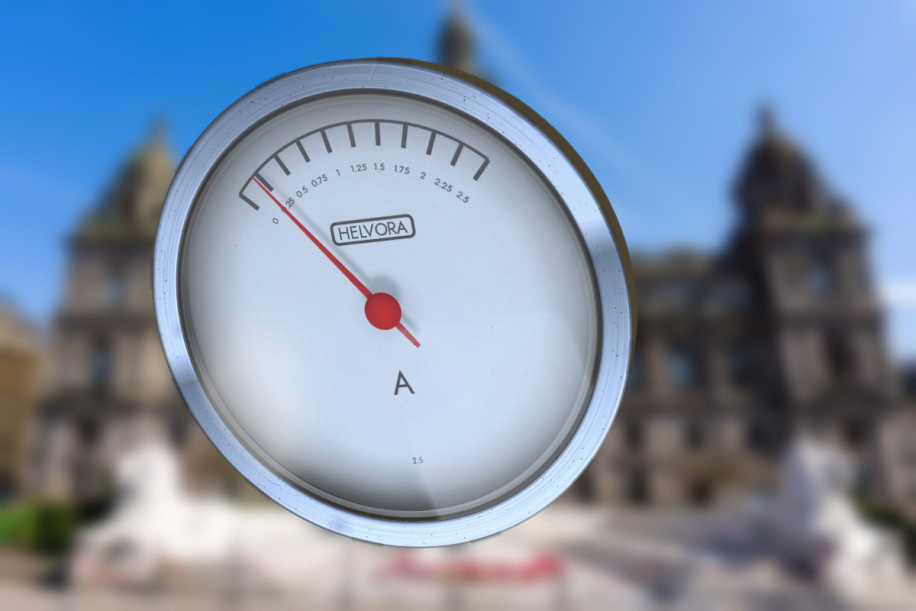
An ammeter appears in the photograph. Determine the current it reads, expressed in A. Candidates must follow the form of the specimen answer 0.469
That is 0.25
